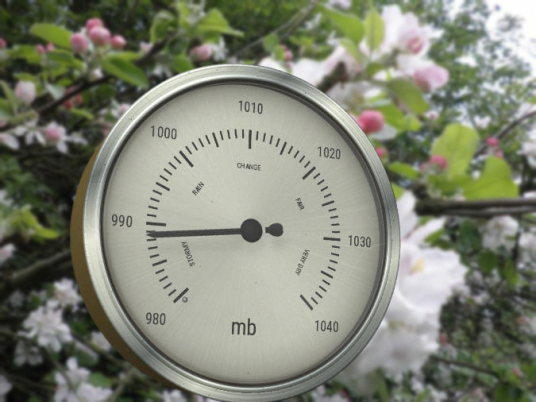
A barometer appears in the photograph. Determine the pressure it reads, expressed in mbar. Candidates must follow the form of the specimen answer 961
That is 988.5
